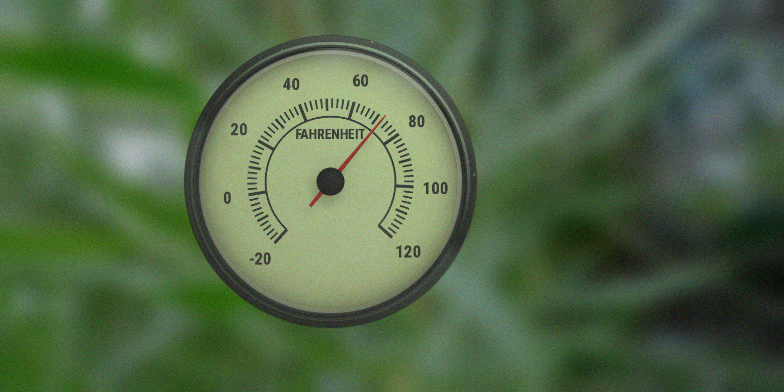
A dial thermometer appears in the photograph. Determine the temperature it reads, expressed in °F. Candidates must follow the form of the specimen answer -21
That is 72
